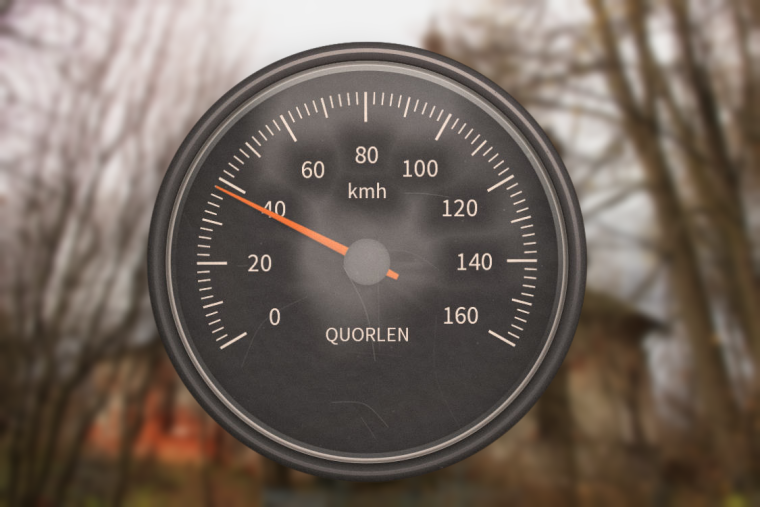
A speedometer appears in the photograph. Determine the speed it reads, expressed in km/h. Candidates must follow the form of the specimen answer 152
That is 38
